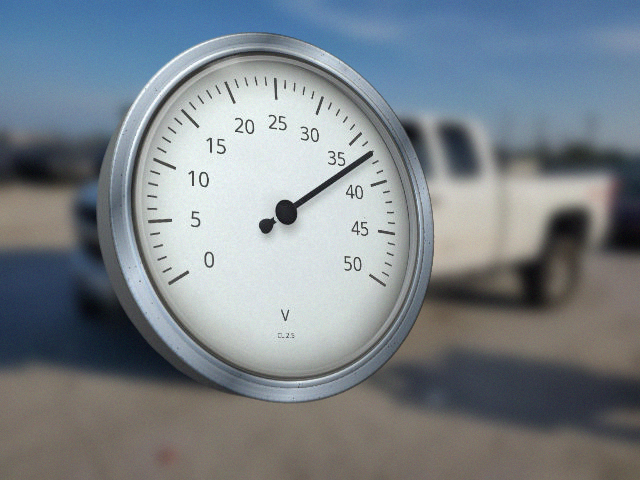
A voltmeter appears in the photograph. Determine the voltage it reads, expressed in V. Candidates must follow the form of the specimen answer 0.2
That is 37
